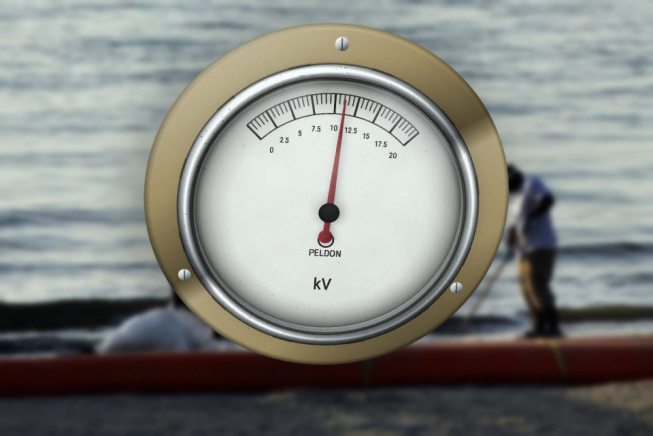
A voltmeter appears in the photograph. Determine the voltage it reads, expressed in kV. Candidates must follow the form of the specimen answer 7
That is 11
